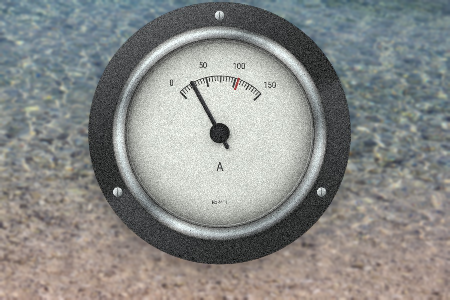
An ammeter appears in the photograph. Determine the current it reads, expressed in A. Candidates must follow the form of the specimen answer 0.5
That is 25
